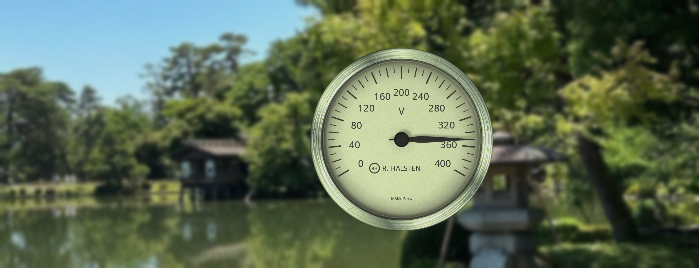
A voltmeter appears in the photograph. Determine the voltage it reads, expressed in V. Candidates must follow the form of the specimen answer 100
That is 350
